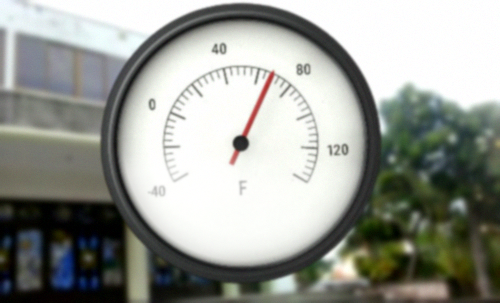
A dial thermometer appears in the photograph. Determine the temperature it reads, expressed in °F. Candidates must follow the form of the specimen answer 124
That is 68
